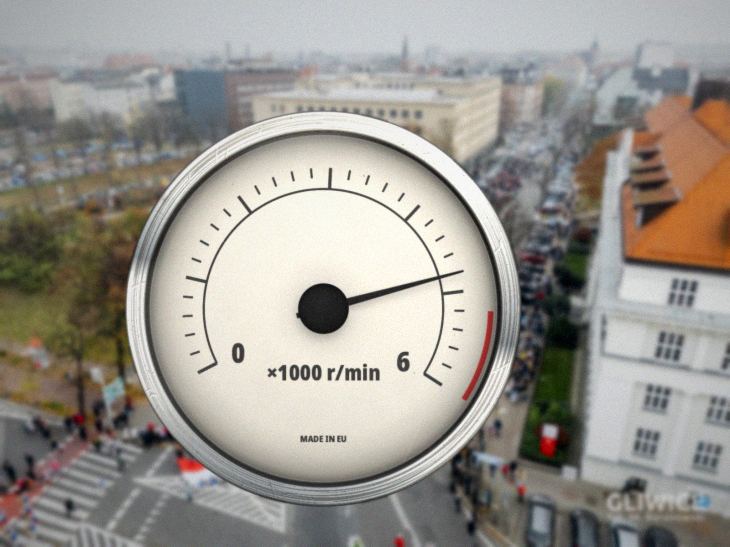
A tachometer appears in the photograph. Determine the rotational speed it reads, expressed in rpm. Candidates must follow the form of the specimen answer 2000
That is 4800
